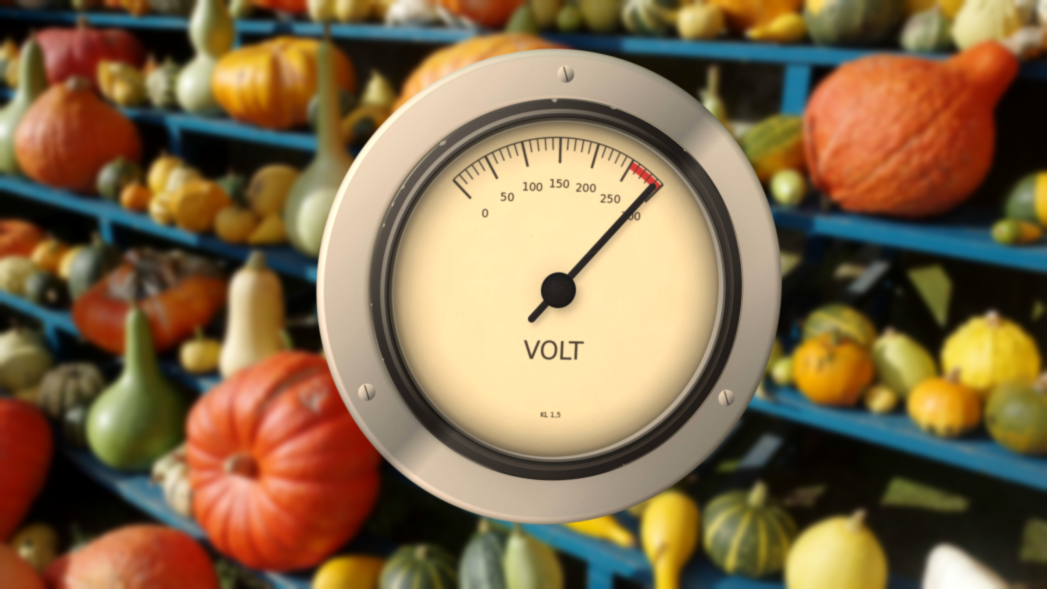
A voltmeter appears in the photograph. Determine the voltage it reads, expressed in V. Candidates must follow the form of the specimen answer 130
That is 290
